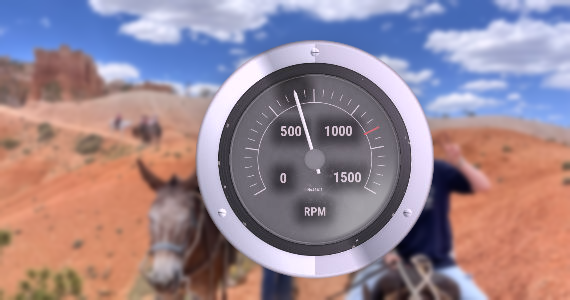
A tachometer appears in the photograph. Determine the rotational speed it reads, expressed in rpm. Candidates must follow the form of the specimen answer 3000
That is 650
